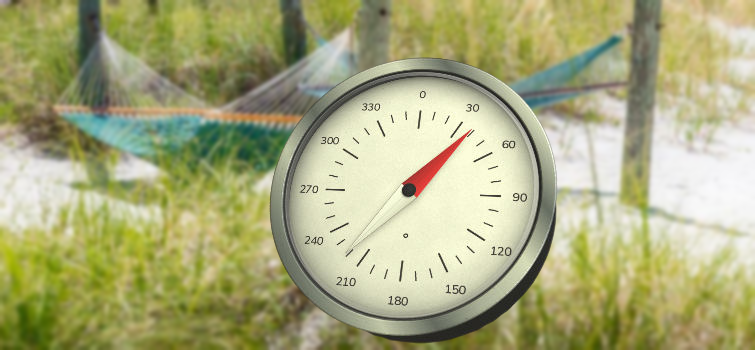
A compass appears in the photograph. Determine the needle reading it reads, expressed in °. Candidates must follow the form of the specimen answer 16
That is 40
